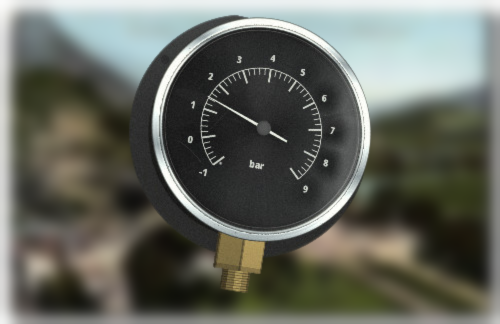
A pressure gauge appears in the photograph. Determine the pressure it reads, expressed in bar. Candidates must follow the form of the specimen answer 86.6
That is 1.4
